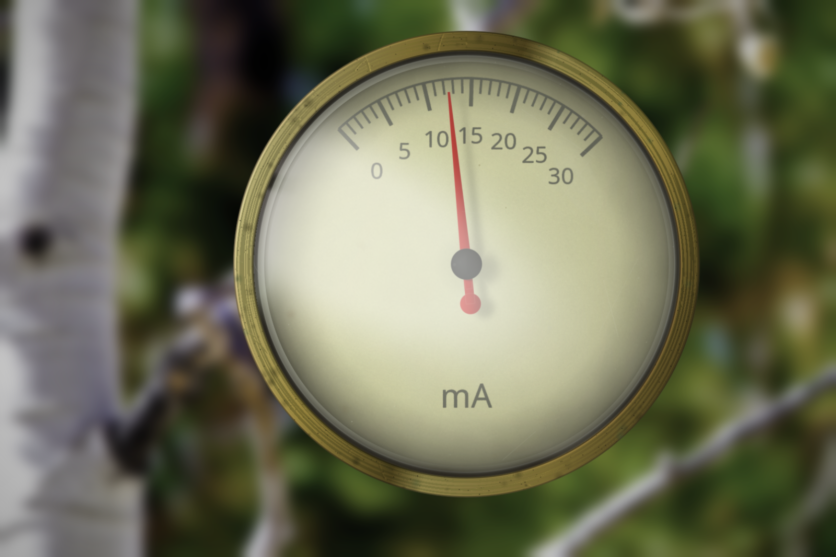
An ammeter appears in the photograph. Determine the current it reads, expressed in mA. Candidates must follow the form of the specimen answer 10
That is 12.5
